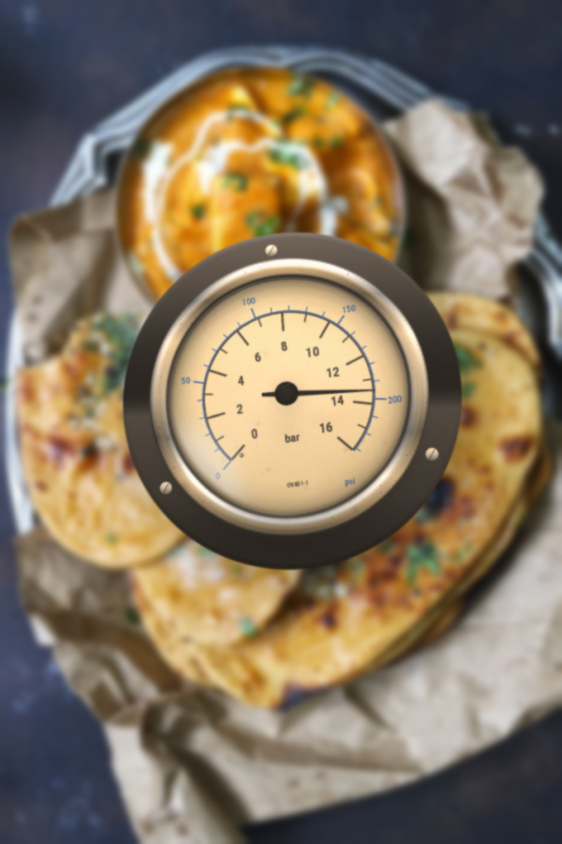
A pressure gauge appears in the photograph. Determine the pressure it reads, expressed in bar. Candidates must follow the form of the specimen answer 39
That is 13.5
